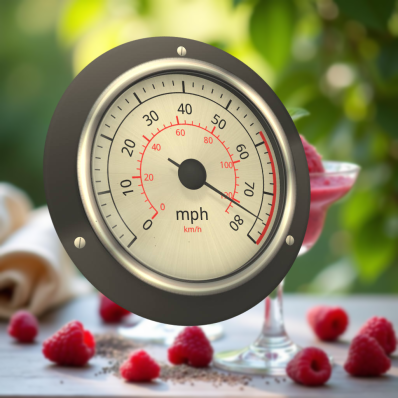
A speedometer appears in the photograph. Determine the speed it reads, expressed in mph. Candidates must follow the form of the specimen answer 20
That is 76
